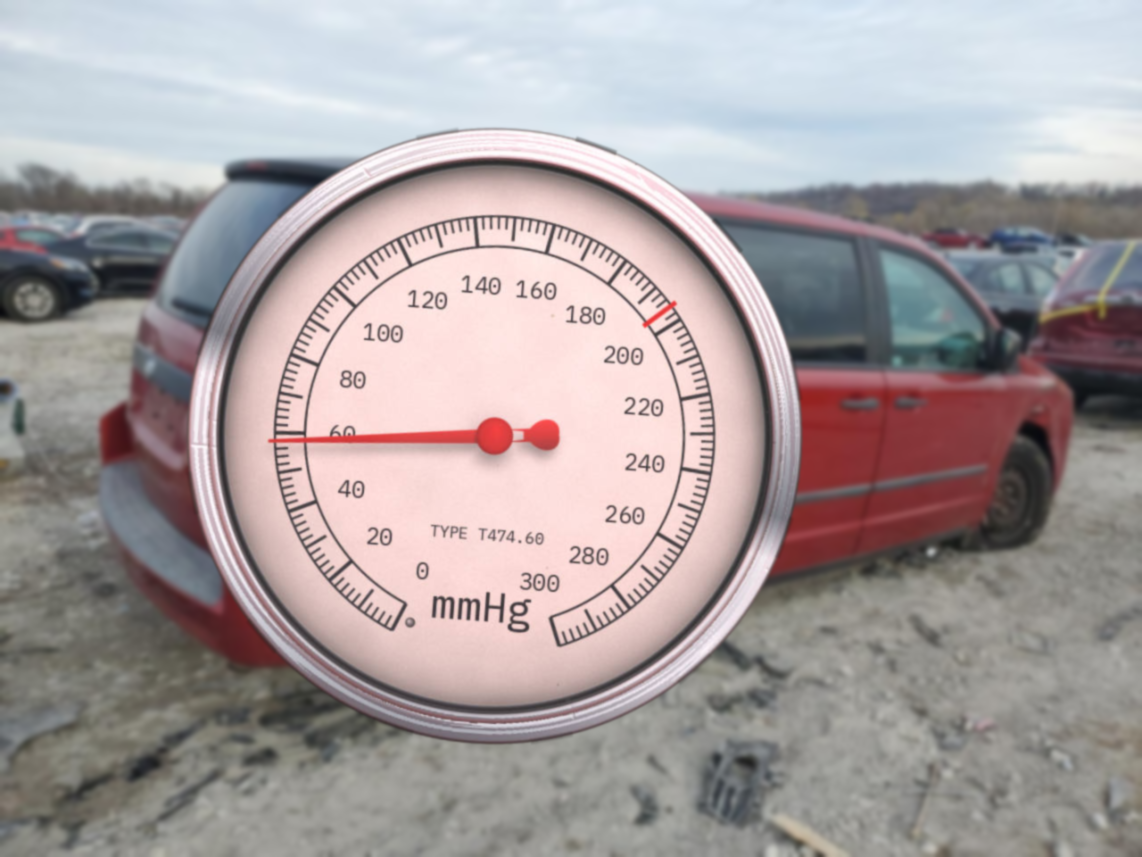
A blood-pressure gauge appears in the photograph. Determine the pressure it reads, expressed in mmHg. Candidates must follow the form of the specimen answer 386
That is 58
